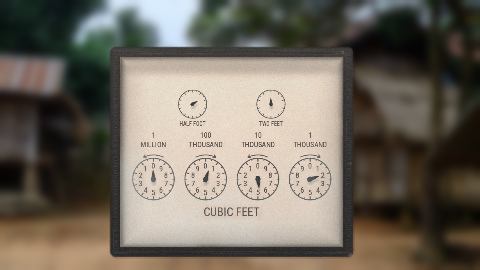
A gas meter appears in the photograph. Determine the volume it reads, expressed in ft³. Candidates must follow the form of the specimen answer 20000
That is 5200
